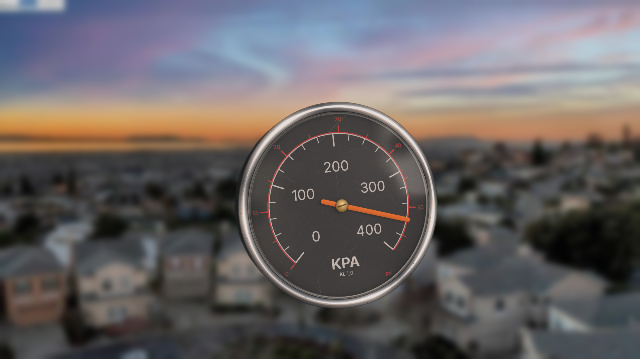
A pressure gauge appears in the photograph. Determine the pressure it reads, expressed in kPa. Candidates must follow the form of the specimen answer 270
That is 360
